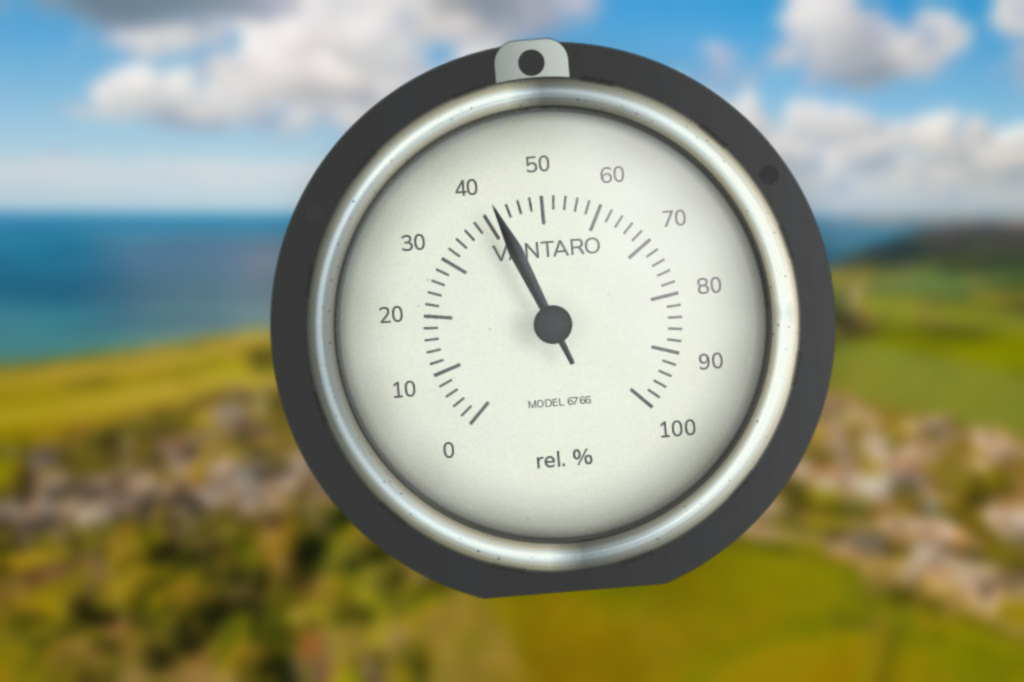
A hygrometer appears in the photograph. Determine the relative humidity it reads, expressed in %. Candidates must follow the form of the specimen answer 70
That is 42
